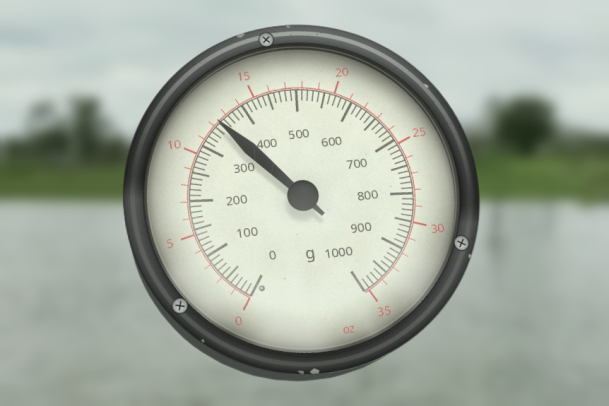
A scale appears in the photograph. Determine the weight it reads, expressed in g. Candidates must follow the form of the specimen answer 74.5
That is 350
